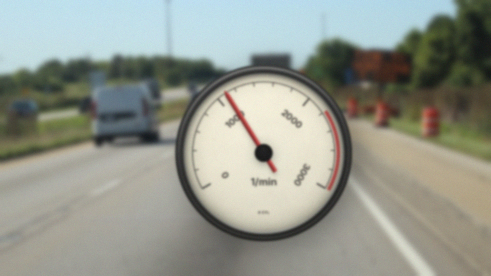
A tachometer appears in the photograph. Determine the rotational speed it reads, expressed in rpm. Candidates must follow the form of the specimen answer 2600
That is 1100
